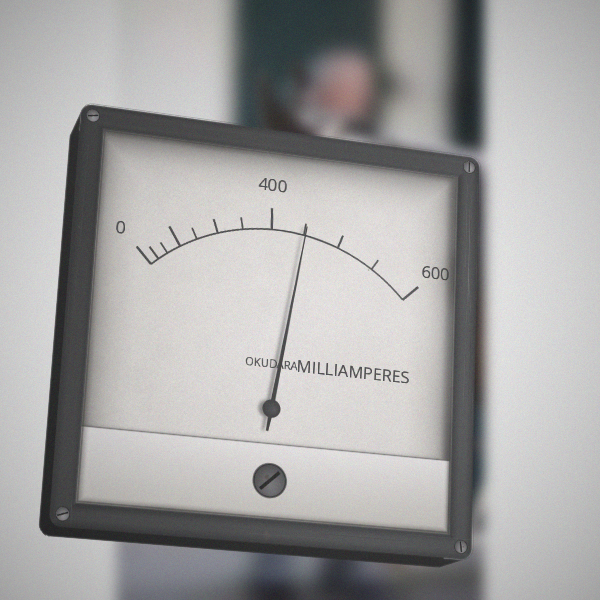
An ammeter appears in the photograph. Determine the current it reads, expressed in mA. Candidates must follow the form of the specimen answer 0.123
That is 450
